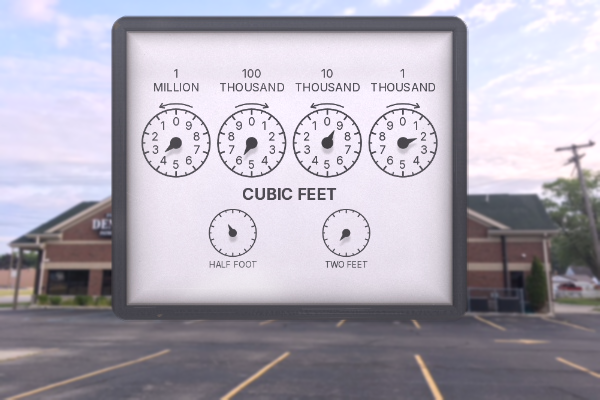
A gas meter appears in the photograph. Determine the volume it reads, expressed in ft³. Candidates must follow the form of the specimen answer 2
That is 359200
